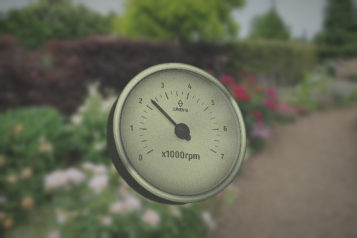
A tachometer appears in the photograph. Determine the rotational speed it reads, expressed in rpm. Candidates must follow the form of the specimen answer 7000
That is 2250
